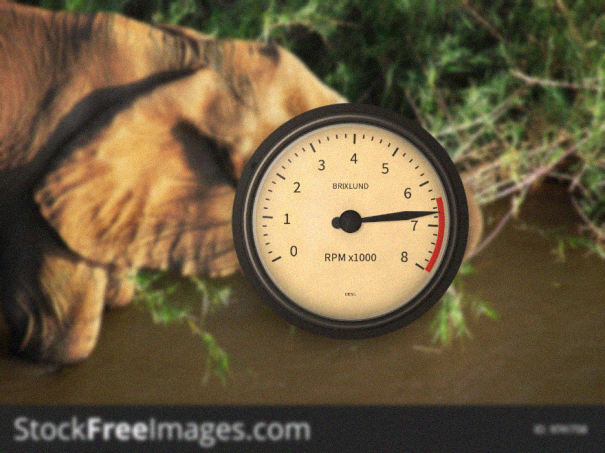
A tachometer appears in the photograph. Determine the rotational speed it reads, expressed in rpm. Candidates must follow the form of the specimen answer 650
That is 6700
